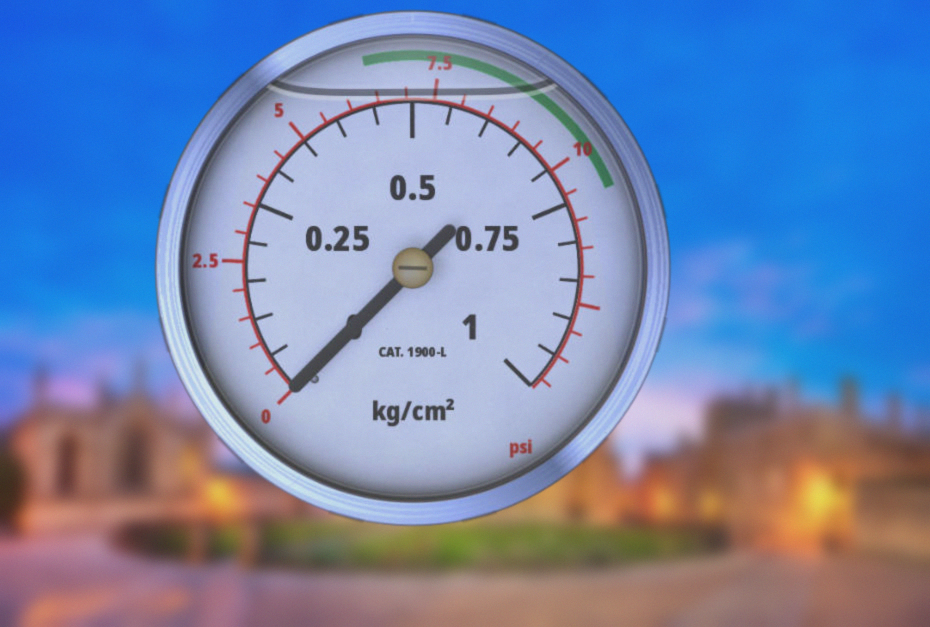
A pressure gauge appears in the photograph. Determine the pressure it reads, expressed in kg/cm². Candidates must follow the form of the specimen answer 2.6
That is 0
